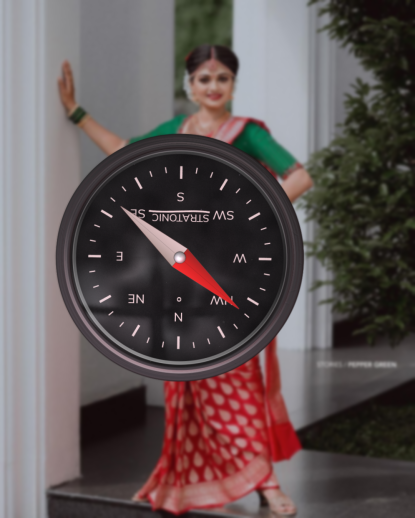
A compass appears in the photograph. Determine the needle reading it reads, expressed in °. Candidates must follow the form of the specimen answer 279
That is 310
